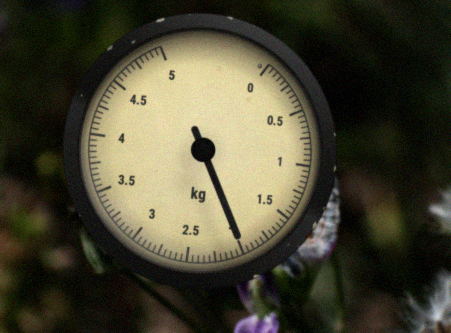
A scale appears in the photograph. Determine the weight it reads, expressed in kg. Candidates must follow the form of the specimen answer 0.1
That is 2
